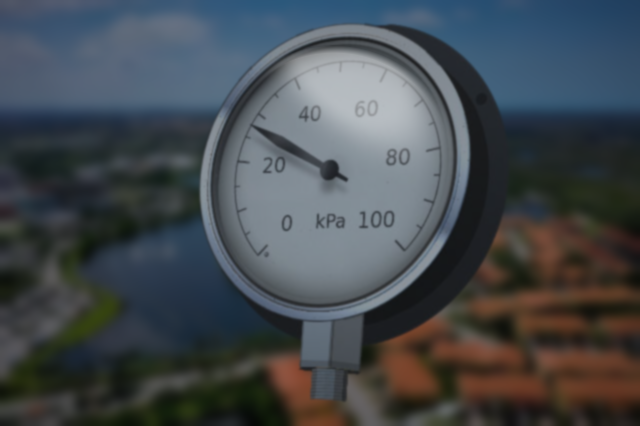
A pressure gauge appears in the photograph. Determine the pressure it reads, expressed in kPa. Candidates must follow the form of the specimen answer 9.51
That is 27.5
